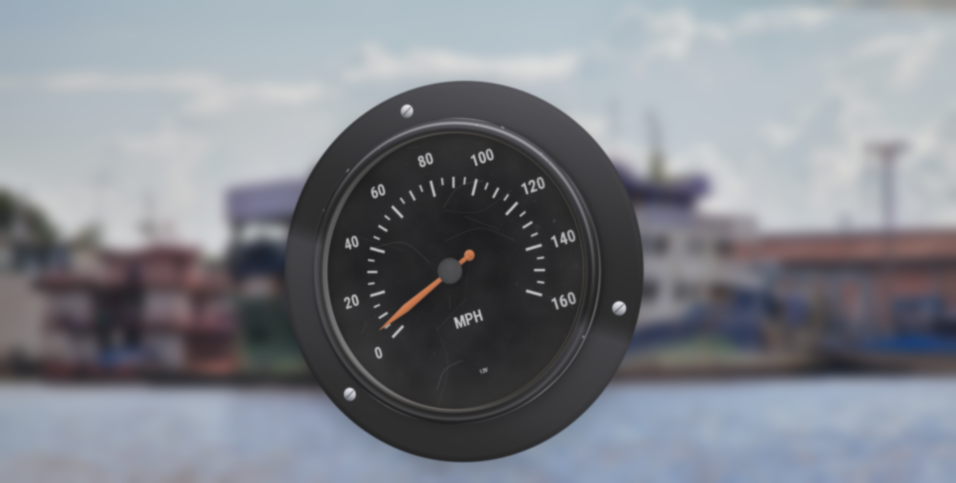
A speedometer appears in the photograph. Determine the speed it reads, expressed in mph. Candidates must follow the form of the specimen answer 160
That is 5
